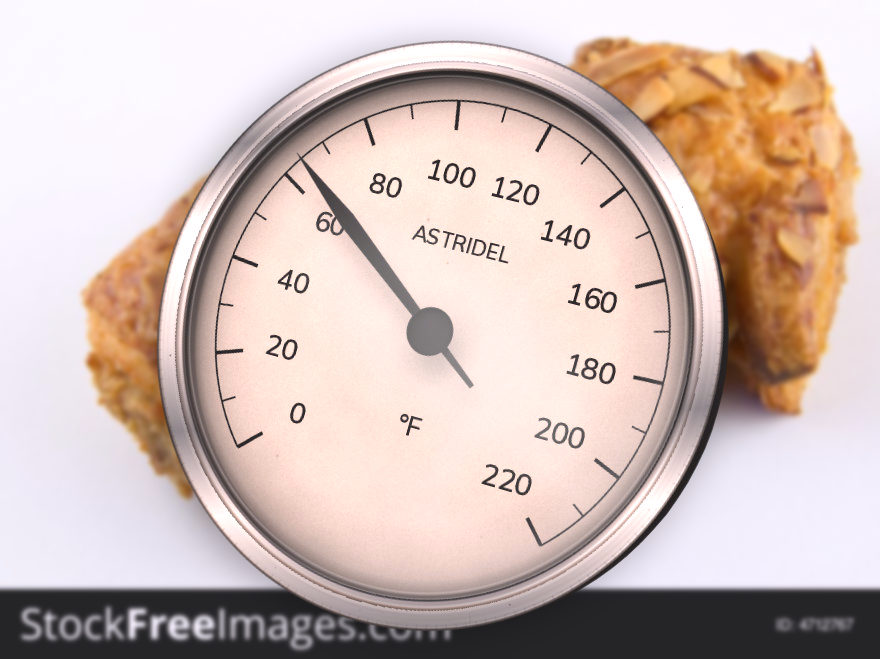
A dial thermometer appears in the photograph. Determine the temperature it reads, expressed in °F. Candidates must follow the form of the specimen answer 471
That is 65
